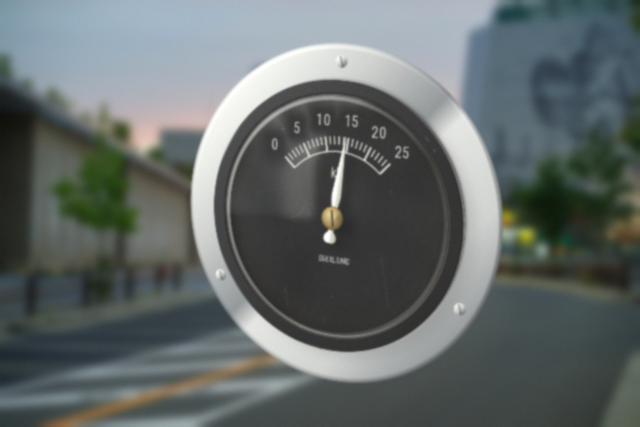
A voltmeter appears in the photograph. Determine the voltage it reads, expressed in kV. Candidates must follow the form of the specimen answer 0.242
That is 15
